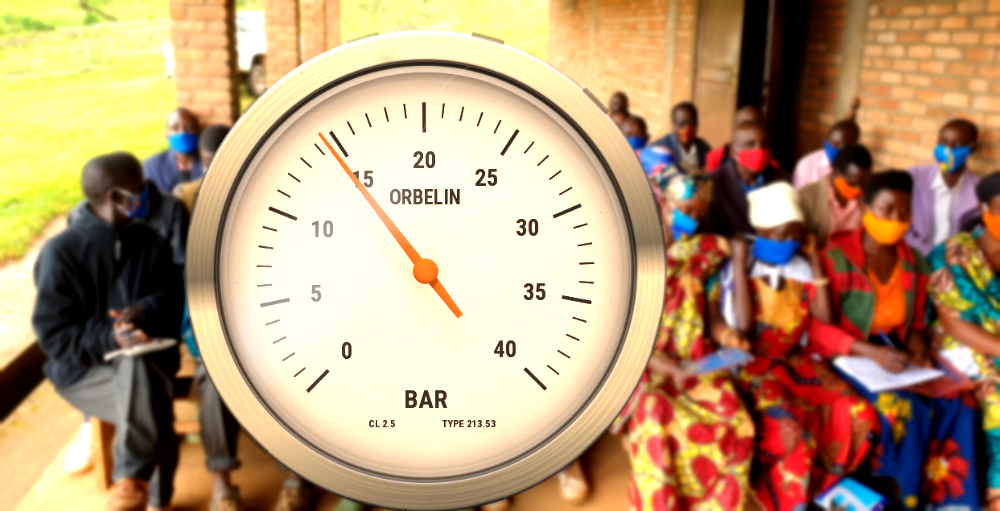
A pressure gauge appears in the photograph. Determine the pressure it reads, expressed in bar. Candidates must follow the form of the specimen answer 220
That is 14.5
